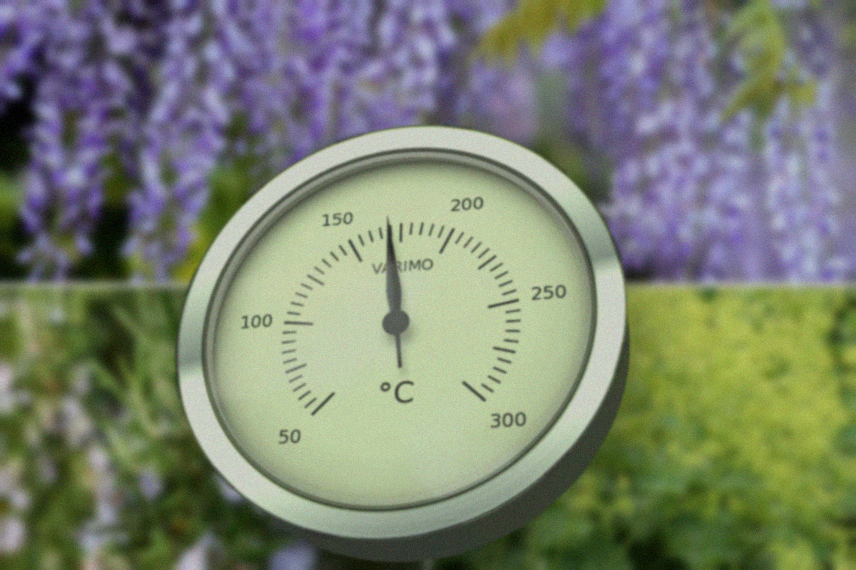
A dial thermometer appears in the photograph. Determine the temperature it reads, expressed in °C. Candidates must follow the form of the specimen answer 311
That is 170
